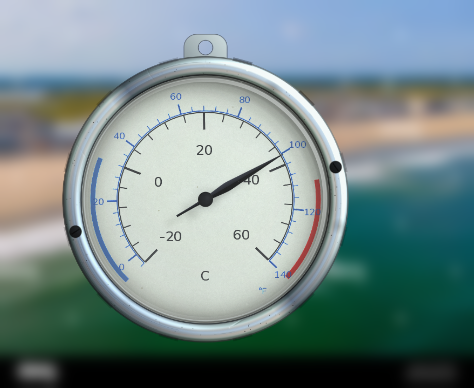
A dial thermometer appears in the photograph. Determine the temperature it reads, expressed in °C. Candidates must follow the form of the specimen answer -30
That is 38
